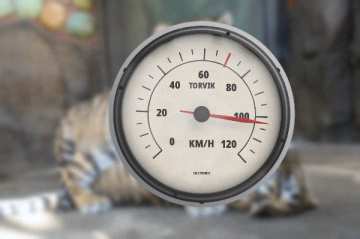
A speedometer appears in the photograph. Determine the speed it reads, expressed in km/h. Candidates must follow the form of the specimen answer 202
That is 102.5
